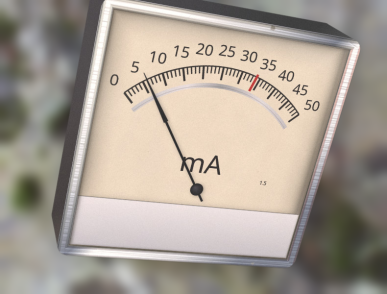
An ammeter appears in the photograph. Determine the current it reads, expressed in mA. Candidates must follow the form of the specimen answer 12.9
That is 6
